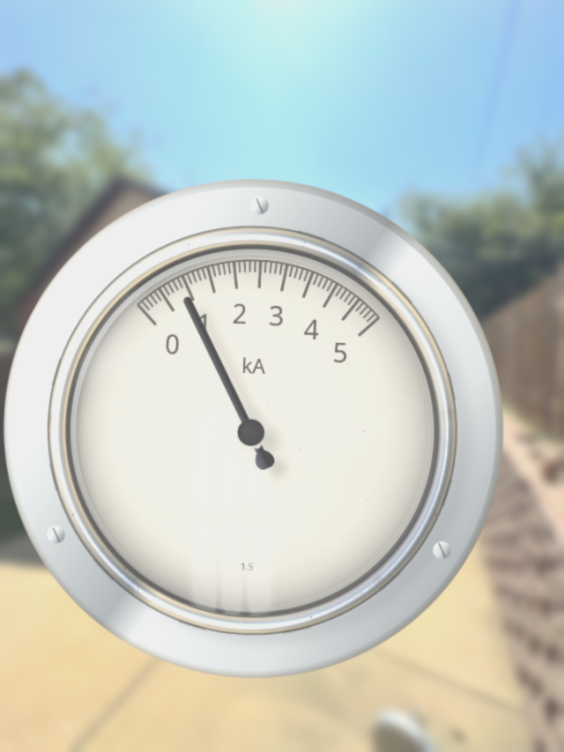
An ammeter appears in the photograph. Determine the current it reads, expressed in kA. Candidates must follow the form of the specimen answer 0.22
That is 0.9
